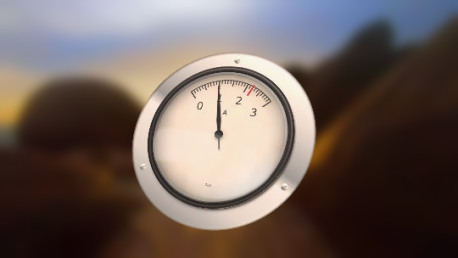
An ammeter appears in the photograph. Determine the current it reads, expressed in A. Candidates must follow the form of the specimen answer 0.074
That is 1
